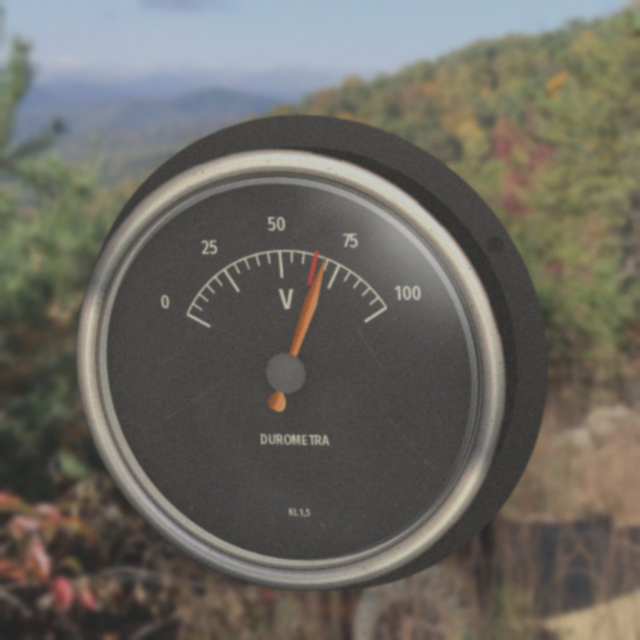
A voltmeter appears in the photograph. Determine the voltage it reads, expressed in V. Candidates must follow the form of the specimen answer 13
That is 70
